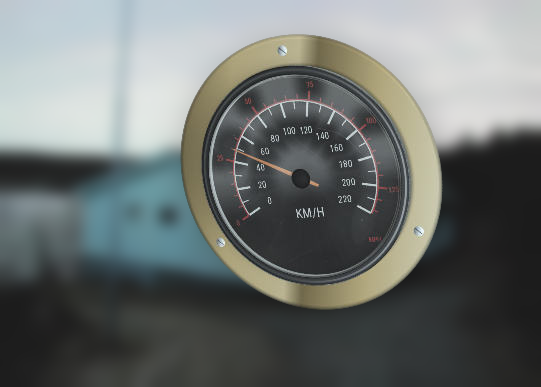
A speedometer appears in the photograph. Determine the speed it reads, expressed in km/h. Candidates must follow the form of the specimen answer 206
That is 50
